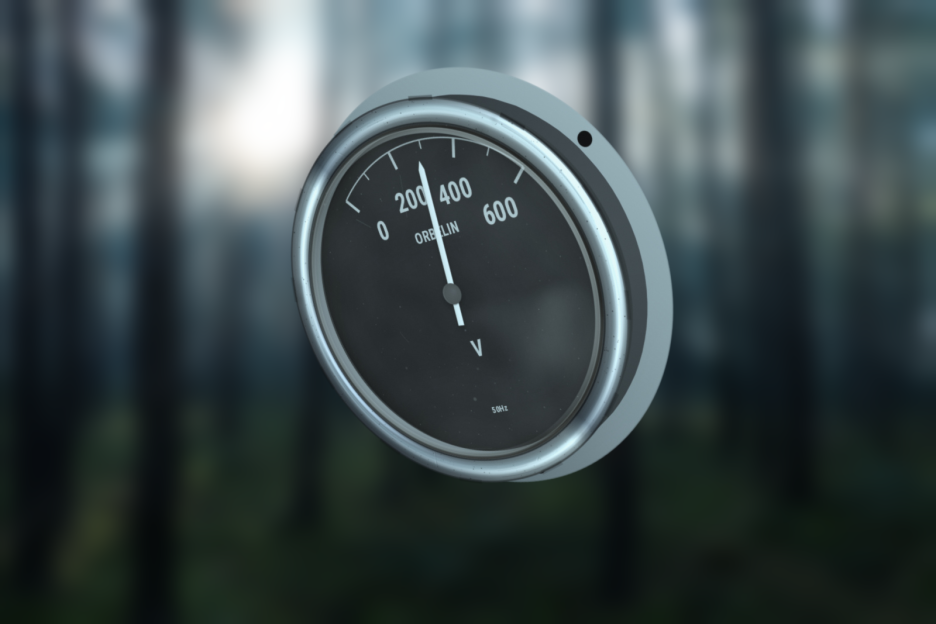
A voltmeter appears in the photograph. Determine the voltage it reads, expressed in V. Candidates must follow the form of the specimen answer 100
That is 300
